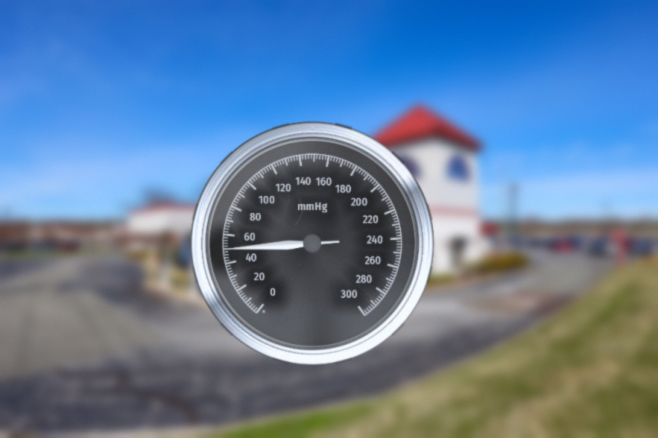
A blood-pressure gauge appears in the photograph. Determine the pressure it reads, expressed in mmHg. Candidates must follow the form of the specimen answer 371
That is 50
